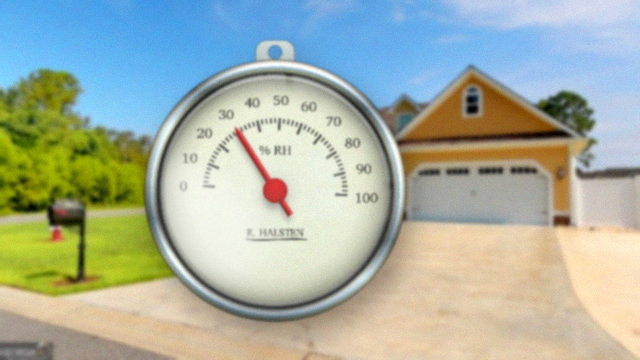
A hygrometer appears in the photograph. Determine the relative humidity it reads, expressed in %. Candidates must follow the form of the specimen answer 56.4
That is 30
